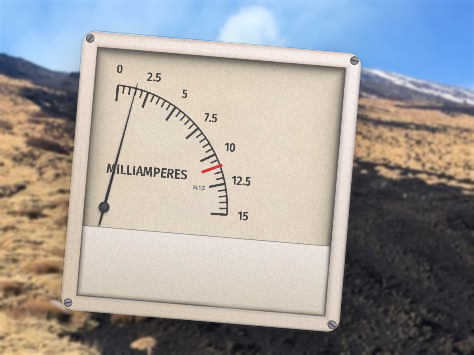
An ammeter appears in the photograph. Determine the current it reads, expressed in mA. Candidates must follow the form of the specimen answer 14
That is 1.5
